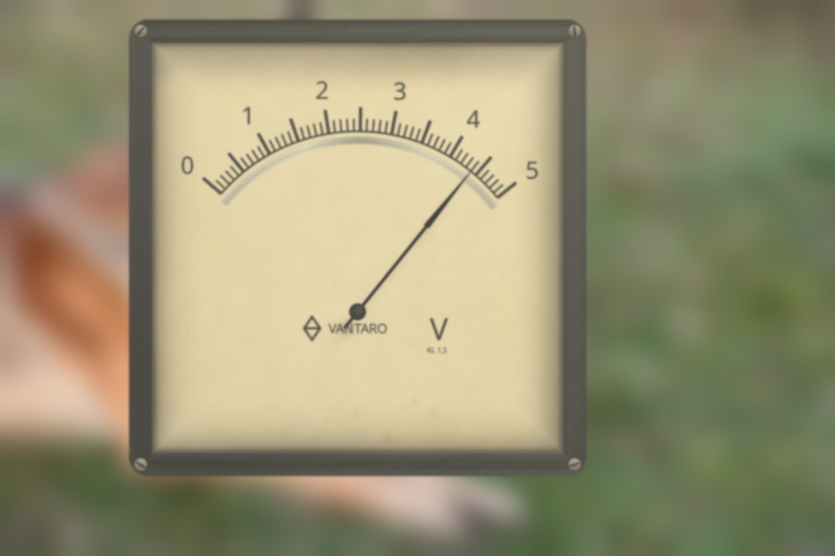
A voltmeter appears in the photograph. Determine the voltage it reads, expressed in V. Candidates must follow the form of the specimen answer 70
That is 4.4
